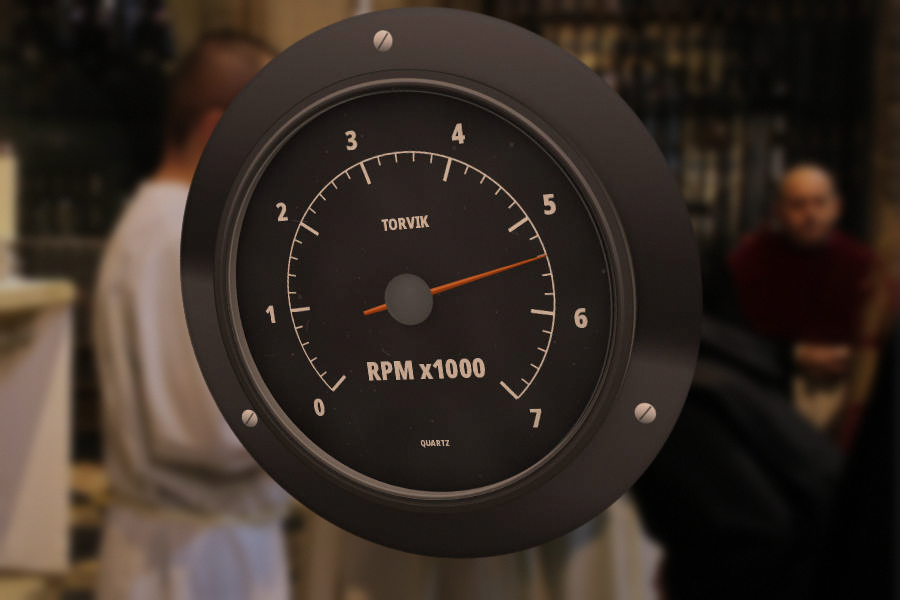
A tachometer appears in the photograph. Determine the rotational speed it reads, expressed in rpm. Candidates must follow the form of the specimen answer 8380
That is 5400
